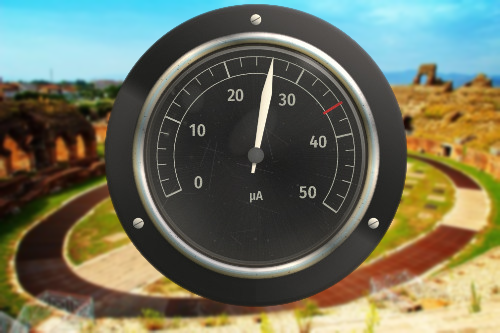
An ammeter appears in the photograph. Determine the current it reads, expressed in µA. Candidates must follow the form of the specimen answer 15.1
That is 26
